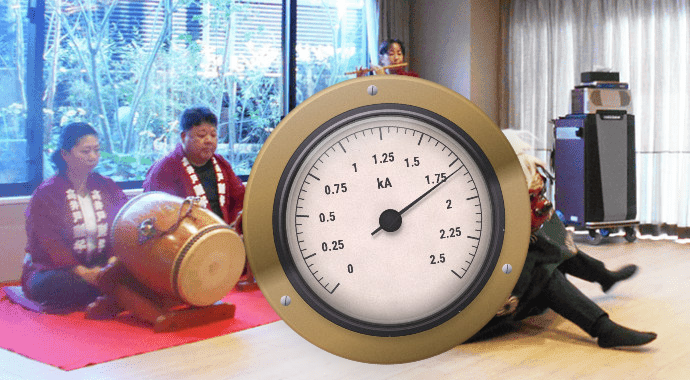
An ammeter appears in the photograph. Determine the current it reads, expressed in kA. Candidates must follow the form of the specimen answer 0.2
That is 1.8
